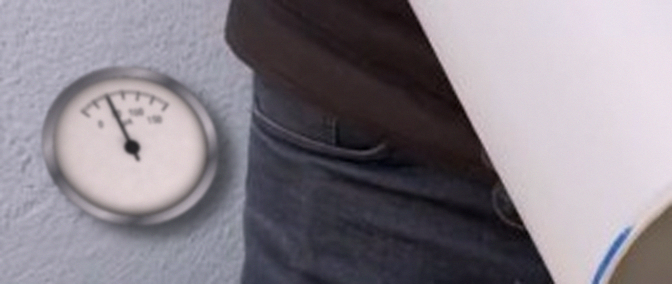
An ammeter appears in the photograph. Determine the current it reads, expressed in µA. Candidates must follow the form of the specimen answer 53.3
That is 50
